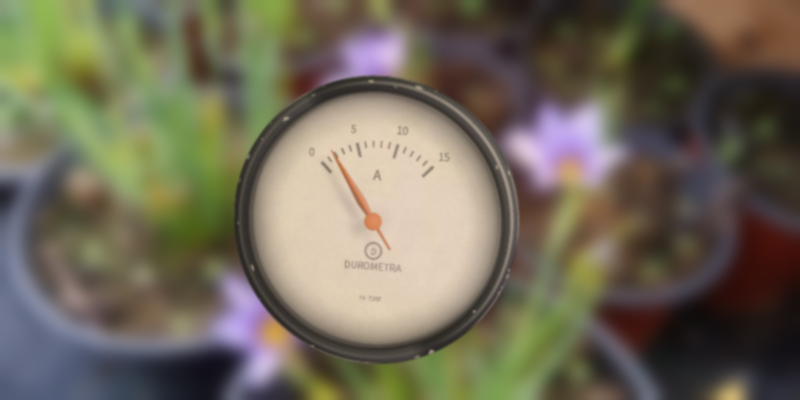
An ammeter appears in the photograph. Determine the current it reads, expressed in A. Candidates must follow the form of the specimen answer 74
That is 2
